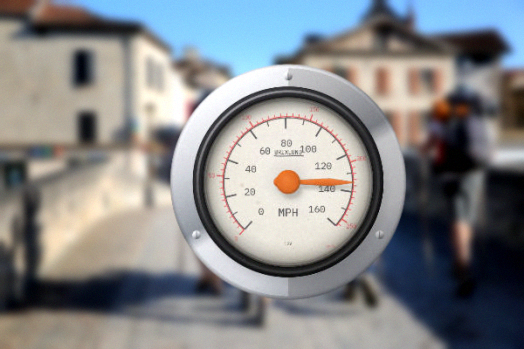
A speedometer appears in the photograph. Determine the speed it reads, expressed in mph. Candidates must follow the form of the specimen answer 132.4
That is 135
